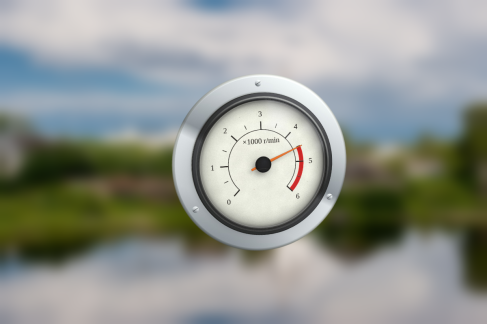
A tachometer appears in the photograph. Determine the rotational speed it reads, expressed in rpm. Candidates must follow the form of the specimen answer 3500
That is 4500
